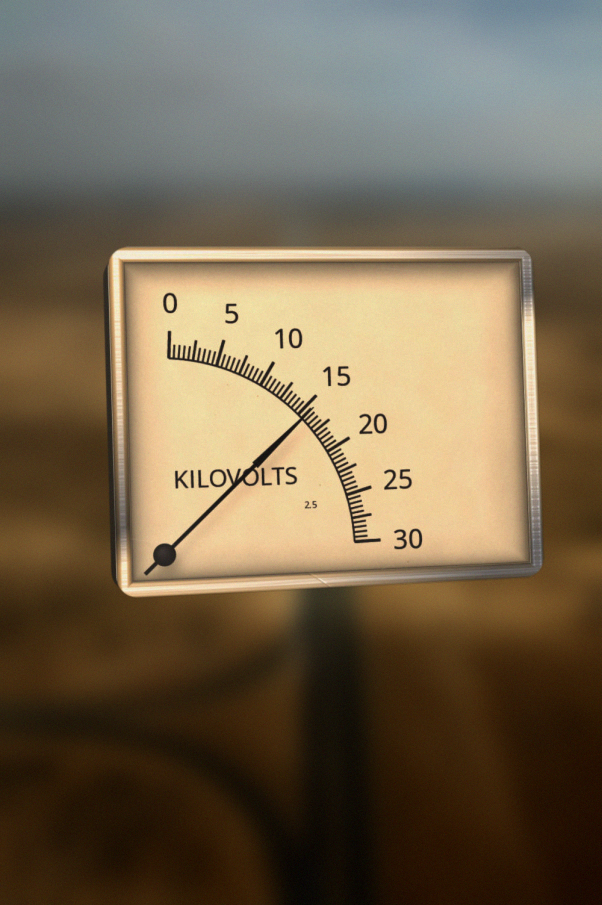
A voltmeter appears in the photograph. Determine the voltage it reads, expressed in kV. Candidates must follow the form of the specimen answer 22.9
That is 15.5
